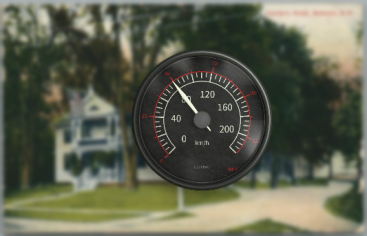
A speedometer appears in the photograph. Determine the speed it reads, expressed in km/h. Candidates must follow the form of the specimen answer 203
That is 80
